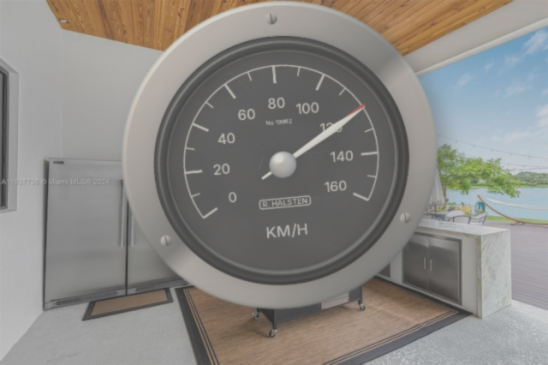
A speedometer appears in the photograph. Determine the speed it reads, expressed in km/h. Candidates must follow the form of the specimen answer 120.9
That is 120
